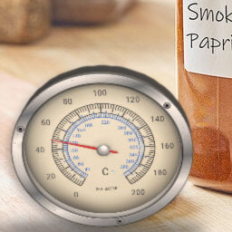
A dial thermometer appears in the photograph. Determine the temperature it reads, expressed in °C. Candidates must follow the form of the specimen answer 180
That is 50
